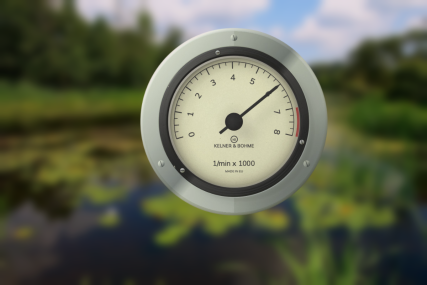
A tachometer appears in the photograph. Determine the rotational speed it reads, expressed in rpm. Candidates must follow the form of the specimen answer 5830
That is 6000
